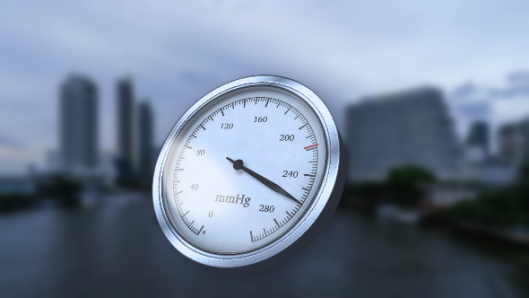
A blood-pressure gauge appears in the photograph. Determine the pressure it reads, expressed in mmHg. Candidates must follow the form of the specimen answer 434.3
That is 260
